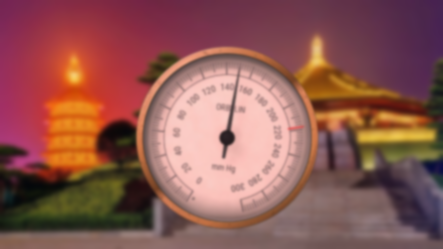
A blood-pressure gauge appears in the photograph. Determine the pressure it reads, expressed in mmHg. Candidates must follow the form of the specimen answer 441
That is 150
